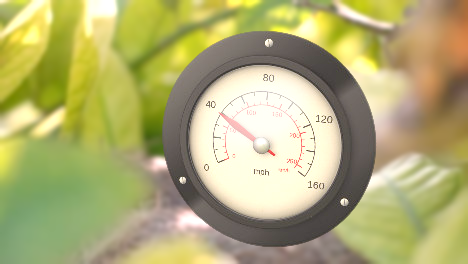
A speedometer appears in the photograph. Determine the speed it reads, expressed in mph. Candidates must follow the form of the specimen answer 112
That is 40
